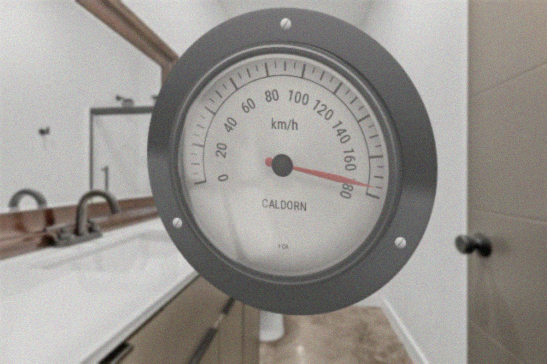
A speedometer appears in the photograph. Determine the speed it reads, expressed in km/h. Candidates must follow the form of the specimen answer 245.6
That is 175
